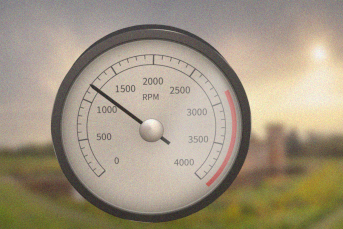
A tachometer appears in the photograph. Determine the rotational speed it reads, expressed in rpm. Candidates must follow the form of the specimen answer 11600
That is 1200
